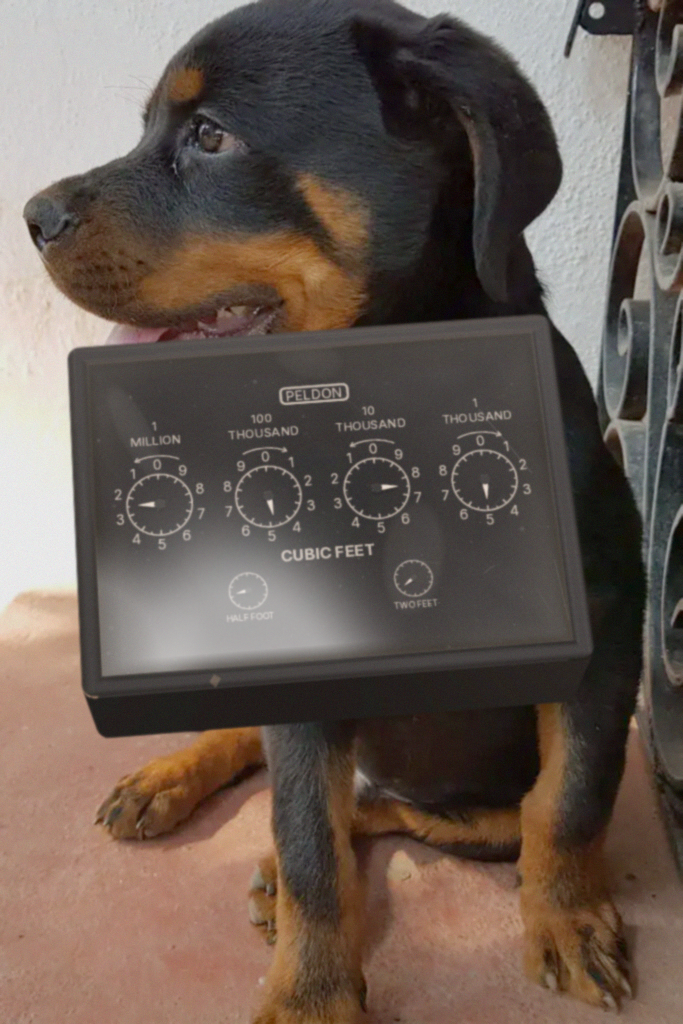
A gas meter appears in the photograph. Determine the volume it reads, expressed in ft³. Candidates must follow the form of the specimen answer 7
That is 247500
